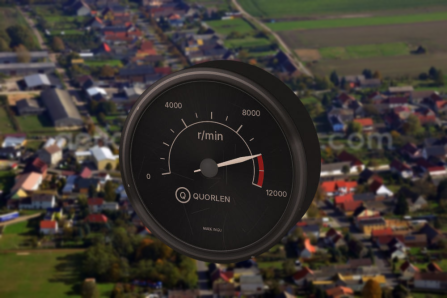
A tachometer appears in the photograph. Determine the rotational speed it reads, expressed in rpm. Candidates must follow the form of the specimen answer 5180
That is 10000
